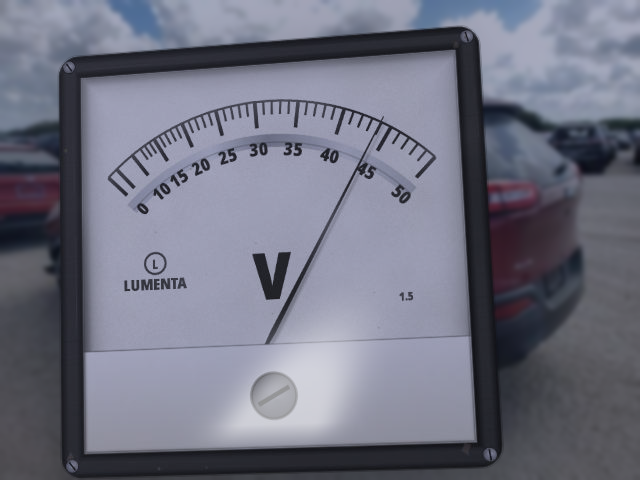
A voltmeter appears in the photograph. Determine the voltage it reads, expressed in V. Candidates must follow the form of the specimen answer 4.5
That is 44
